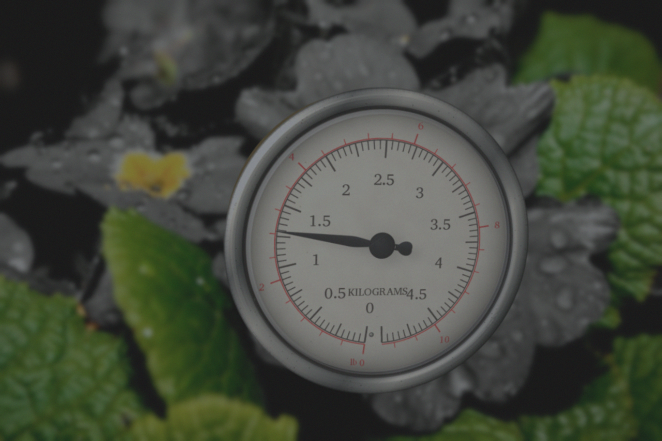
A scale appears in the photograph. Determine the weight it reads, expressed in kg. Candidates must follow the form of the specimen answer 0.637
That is 1.3
